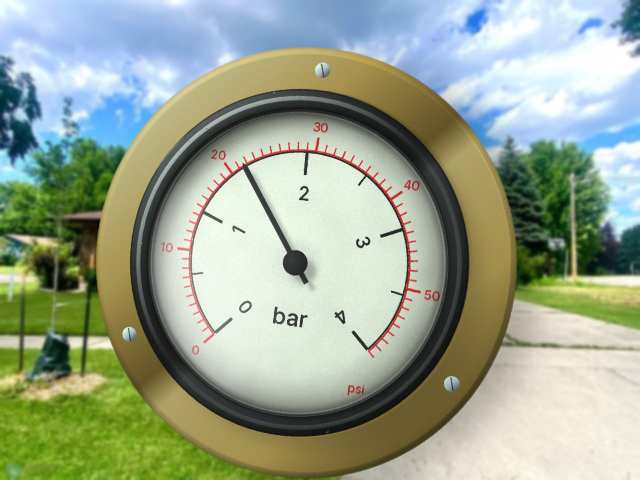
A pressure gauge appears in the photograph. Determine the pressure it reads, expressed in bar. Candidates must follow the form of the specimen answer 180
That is 1.5
